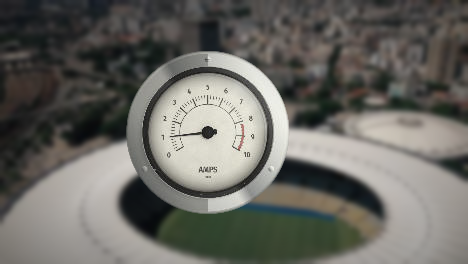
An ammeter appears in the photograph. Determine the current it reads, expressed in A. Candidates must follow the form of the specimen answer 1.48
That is 1
